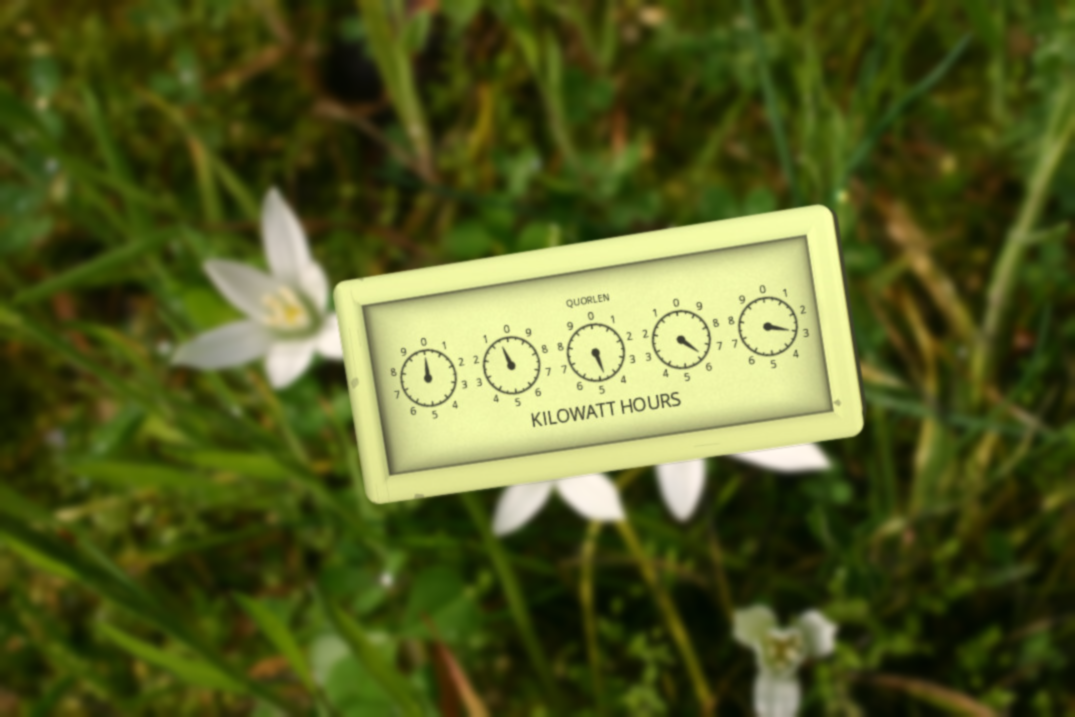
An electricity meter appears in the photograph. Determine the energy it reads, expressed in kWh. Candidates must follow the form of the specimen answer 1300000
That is 463
